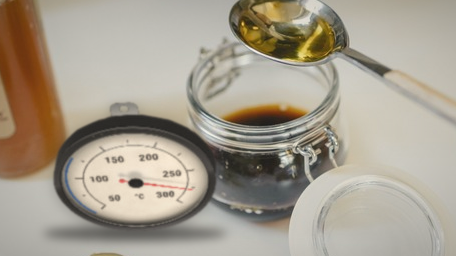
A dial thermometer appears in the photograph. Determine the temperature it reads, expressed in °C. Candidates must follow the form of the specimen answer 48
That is 275
